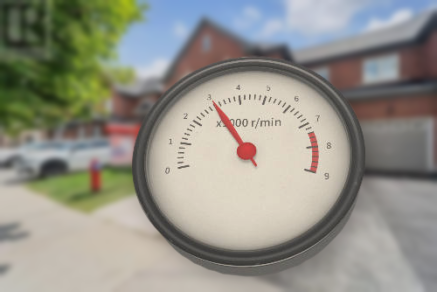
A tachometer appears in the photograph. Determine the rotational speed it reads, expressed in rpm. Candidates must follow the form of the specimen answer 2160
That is 3000
